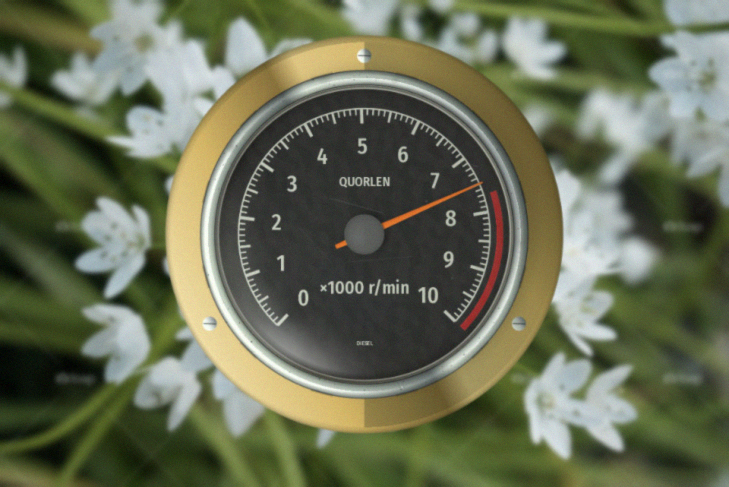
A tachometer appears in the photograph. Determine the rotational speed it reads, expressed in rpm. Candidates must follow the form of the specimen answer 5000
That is 7500
